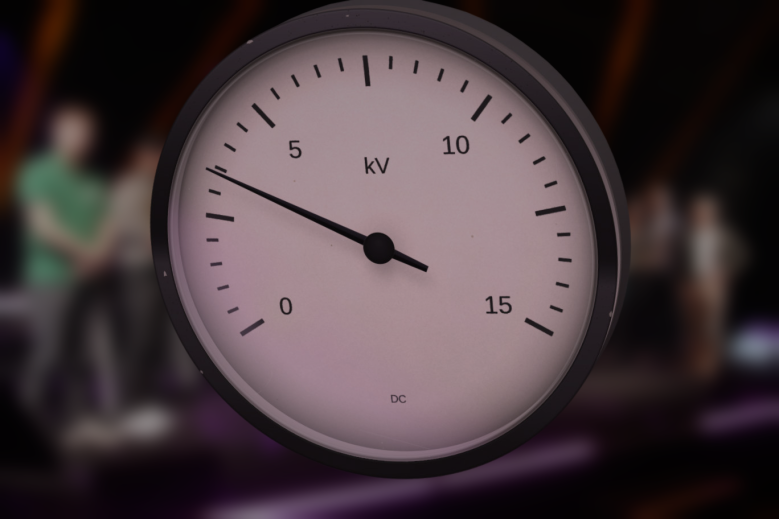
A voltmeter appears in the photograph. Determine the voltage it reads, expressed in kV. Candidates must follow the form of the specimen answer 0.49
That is 3.5
